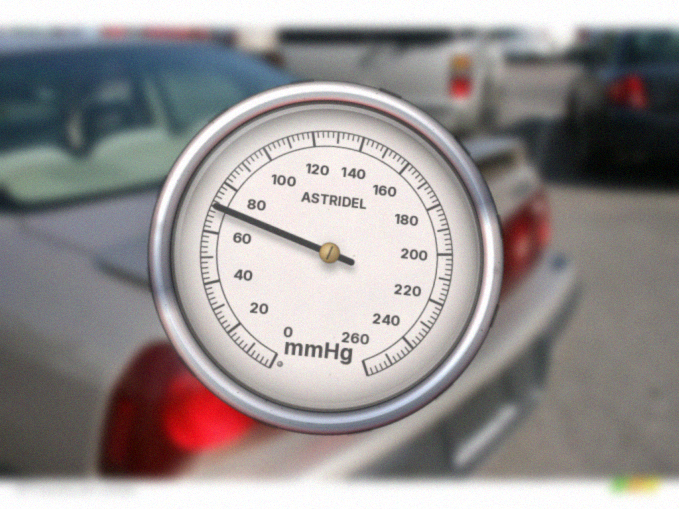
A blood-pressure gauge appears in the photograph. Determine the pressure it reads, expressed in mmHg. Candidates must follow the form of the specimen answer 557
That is 70
